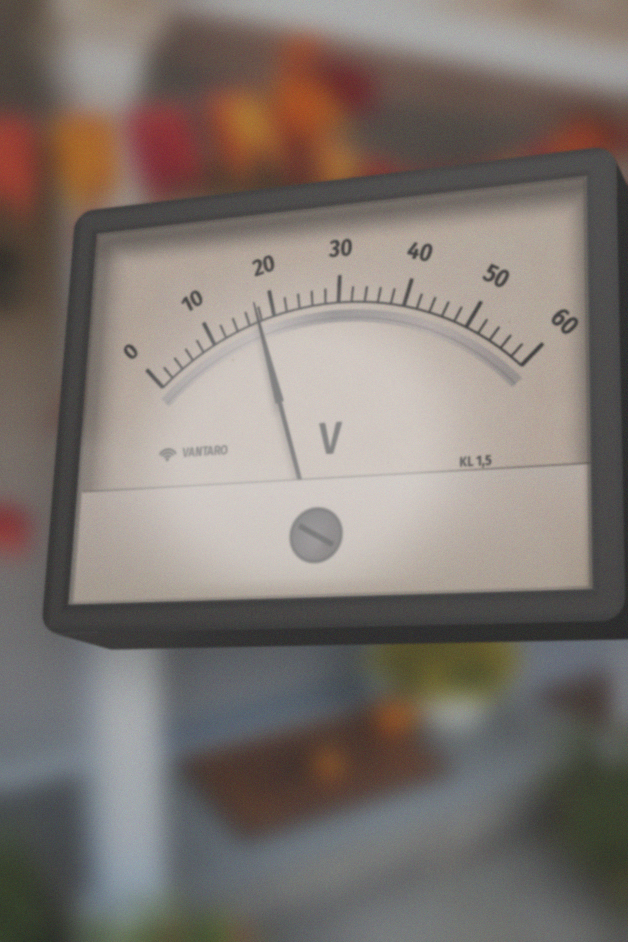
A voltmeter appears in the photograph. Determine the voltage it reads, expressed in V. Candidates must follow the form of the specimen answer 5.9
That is 18
